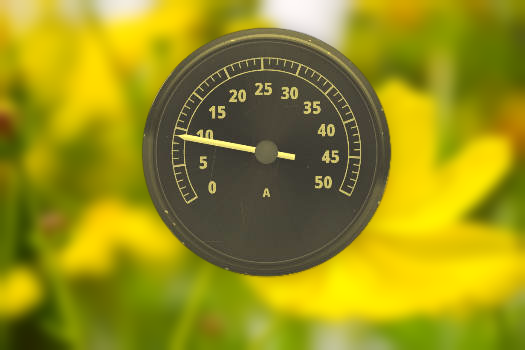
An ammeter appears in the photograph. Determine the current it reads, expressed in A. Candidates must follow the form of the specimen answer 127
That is 9
